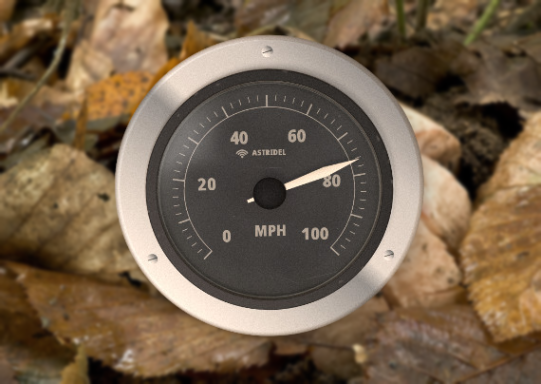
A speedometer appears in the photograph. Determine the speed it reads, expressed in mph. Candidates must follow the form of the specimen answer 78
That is 76
